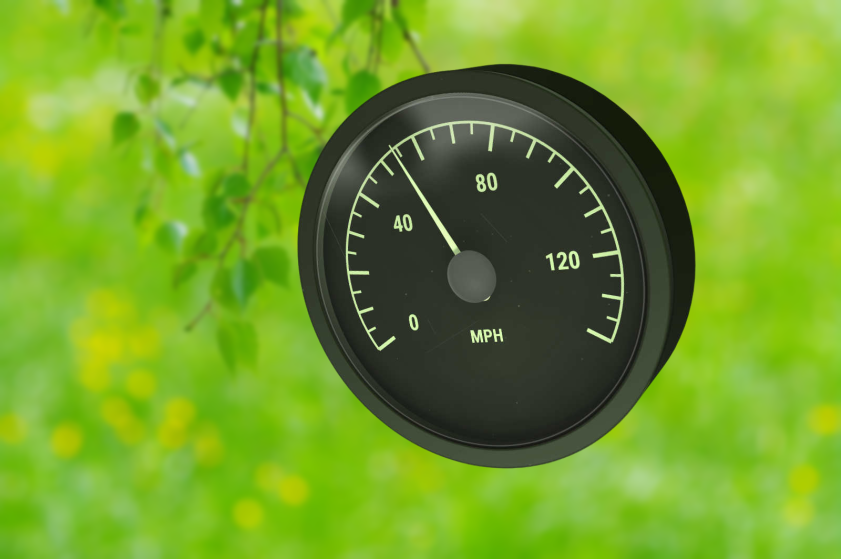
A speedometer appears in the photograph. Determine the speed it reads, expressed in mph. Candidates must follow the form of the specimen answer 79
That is 55
